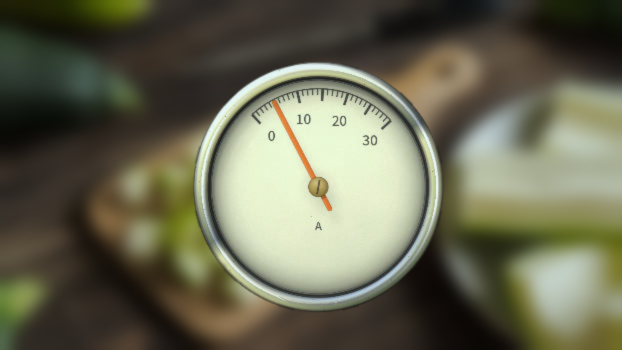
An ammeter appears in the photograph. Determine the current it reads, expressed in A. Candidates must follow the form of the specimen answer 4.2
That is 5
